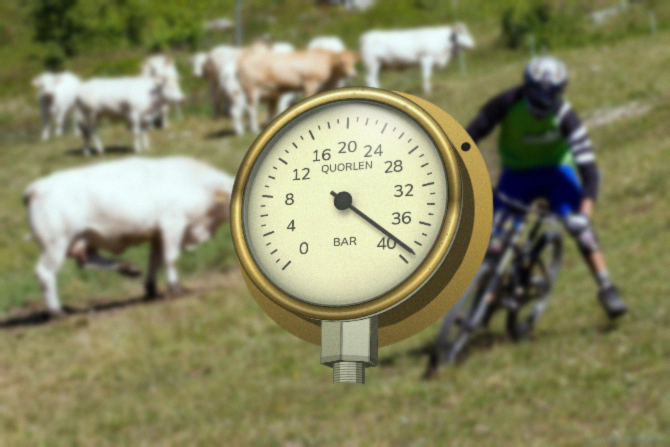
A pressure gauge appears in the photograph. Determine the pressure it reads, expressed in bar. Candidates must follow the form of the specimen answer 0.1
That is 39
